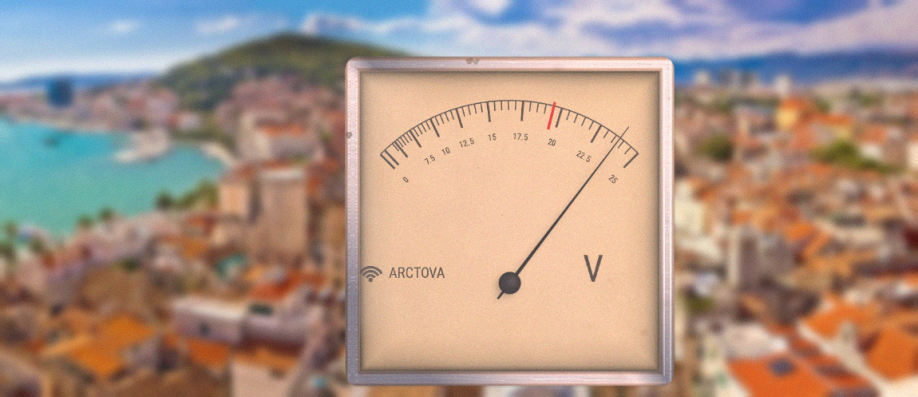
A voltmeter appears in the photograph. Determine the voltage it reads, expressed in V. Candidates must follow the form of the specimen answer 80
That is 23.75
